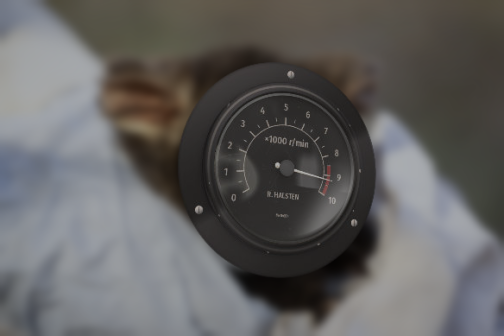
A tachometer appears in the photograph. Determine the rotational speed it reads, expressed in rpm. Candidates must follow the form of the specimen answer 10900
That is 9250
